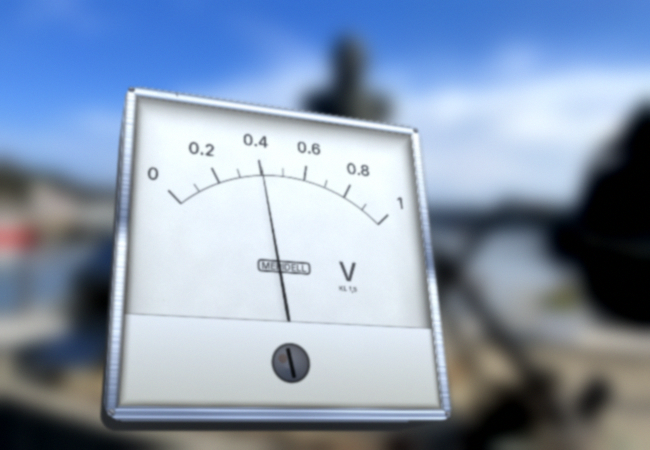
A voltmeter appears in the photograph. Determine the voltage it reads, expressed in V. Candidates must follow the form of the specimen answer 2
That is 0.4
